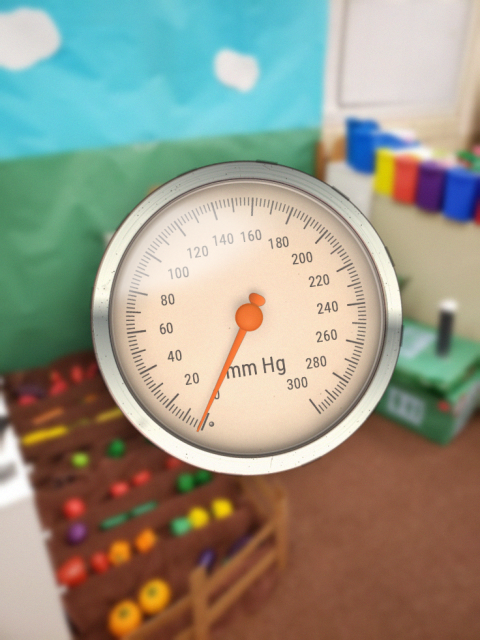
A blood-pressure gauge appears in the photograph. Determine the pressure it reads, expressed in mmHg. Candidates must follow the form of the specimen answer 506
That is 2
